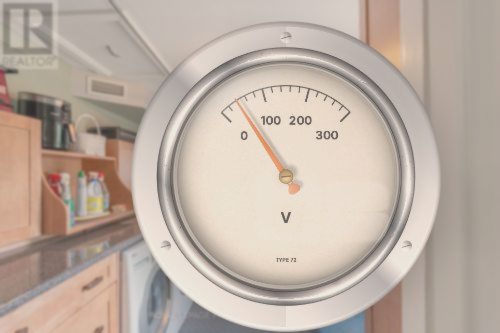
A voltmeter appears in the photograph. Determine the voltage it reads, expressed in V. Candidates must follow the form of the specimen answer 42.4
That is 40
